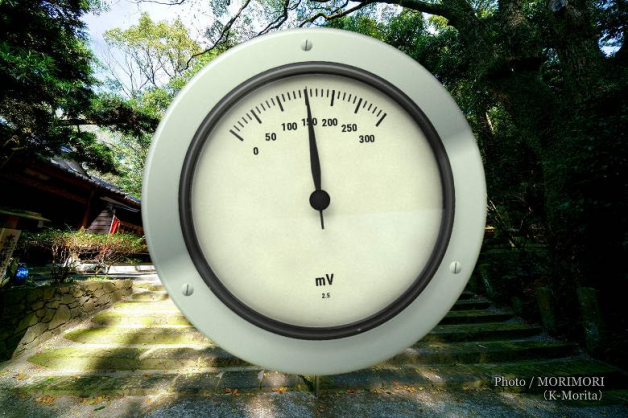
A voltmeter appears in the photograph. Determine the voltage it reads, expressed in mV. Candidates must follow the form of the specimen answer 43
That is 150
